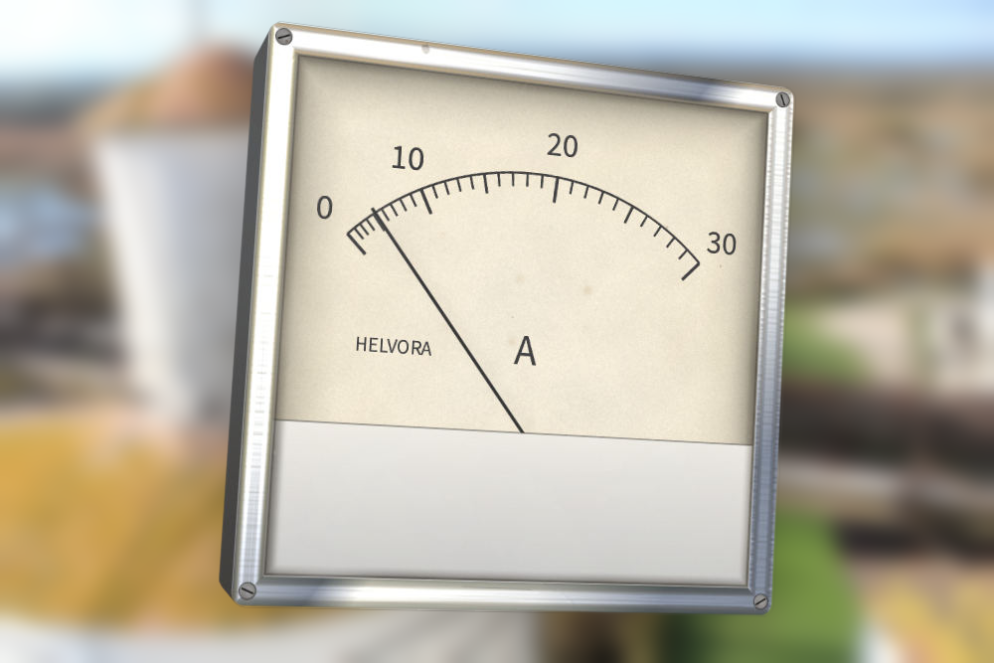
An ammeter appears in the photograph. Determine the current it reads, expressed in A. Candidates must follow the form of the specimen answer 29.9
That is 5
